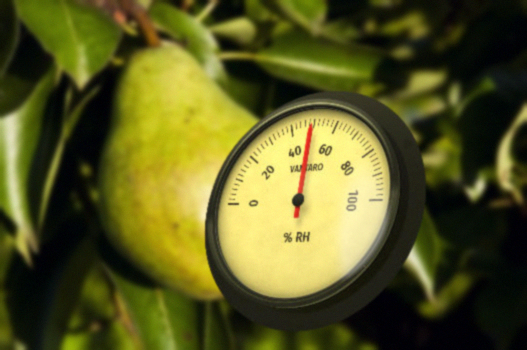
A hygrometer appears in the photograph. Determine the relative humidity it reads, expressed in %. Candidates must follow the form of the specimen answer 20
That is 50
